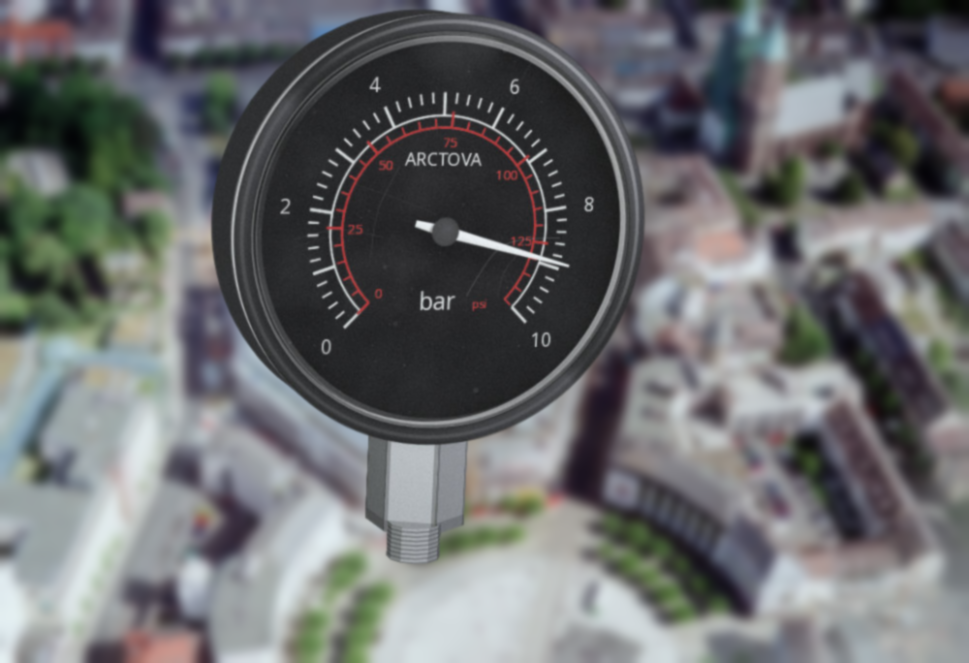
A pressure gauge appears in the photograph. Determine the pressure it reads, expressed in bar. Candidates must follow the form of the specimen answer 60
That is 8.9
